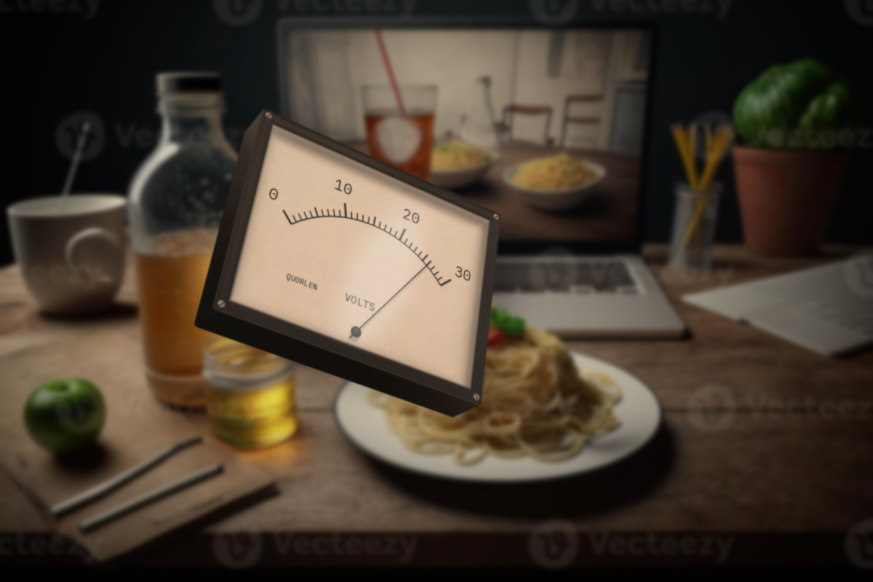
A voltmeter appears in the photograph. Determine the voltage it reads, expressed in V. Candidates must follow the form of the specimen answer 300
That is 26
